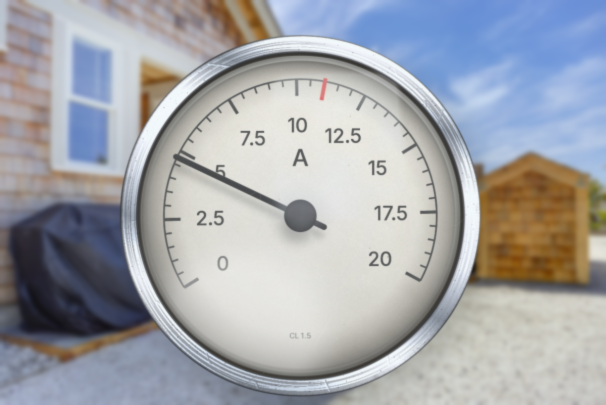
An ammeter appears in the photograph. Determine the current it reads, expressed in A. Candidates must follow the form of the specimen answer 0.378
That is 4.75
